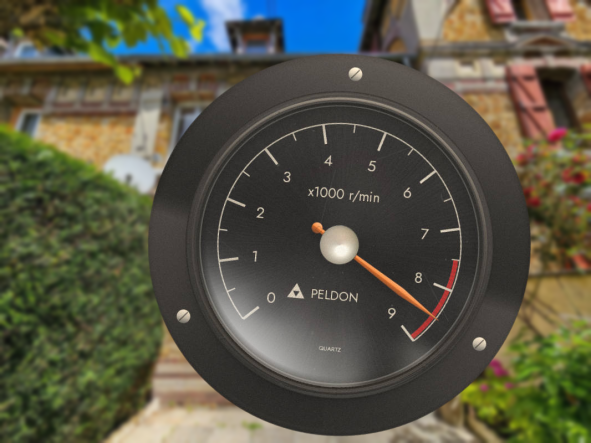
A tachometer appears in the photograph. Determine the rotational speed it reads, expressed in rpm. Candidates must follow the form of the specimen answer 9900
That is 8500
